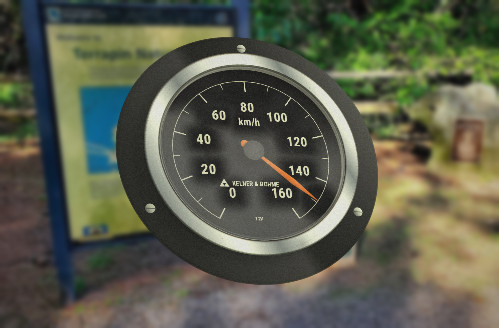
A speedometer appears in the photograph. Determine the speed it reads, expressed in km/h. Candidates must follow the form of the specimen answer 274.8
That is 150
